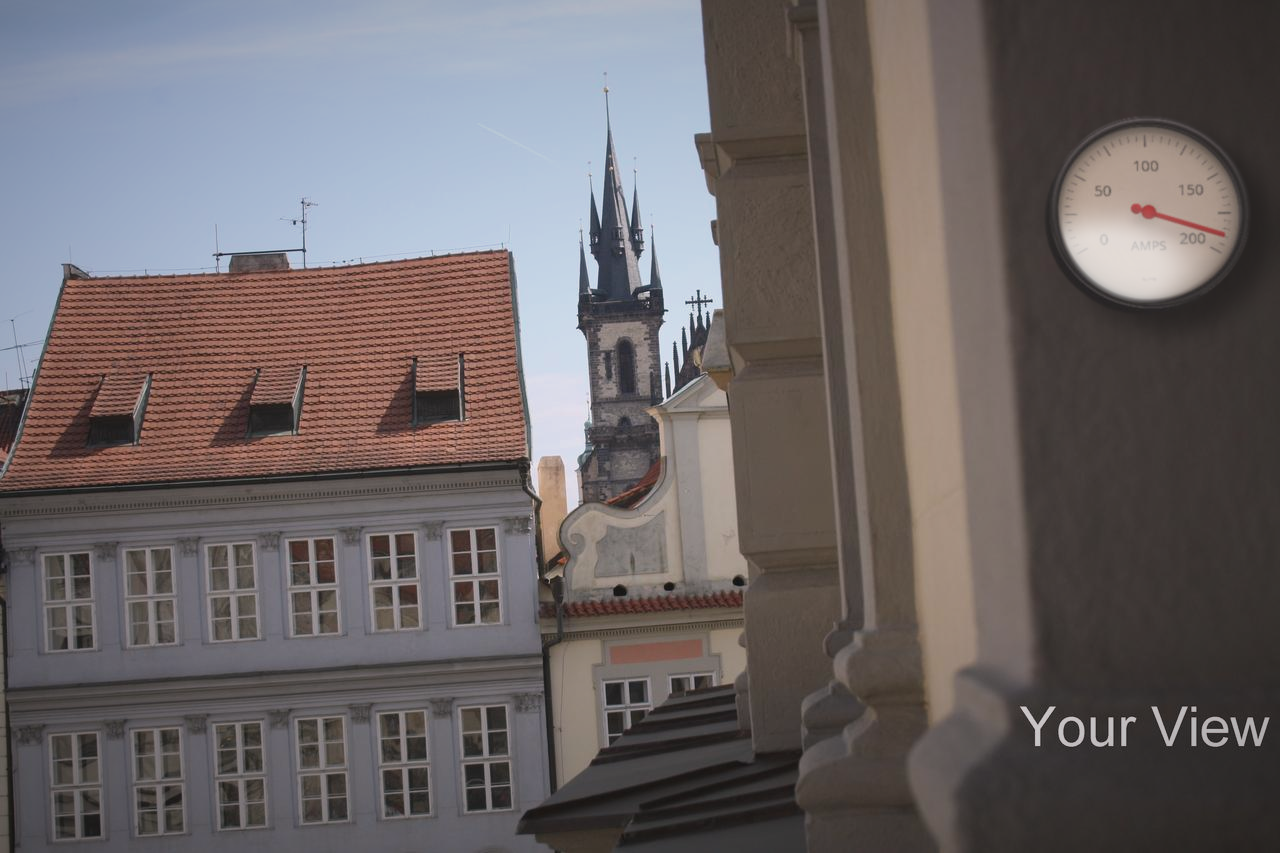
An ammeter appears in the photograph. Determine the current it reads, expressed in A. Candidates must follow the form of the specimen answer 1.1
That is 190
